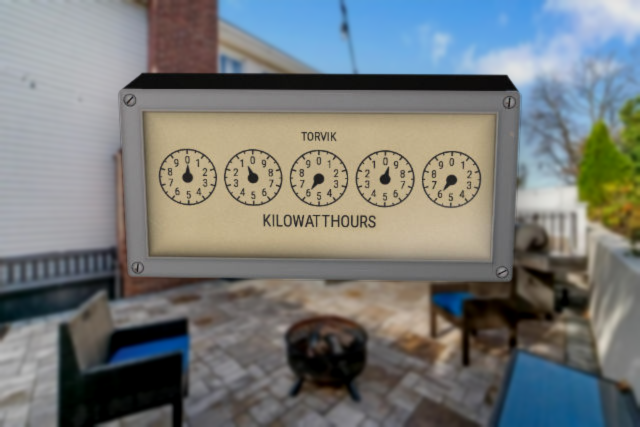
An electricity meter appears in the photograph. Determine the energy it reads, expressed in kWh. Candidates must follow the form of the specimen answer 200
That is 596
